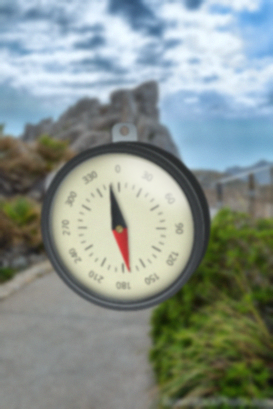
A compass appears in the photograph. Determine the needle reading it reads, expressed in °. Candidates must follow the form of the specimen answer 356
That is 170
